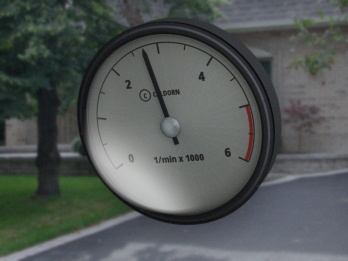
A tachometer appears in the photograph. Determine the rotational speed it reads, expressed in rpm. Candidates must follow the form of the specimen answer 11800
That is 2750
